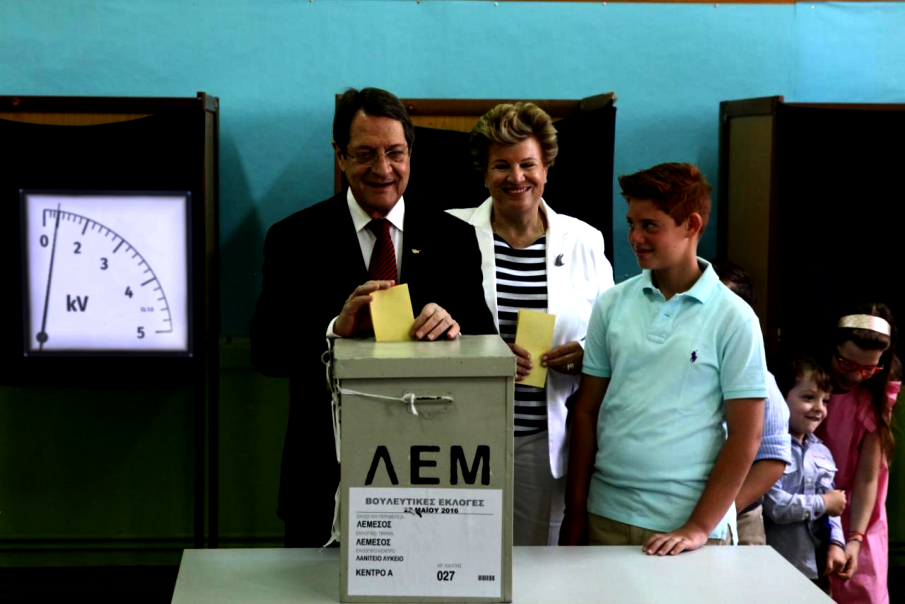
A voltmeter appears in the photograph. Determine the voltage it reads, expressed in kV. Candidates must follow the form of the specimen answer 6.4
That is 1
